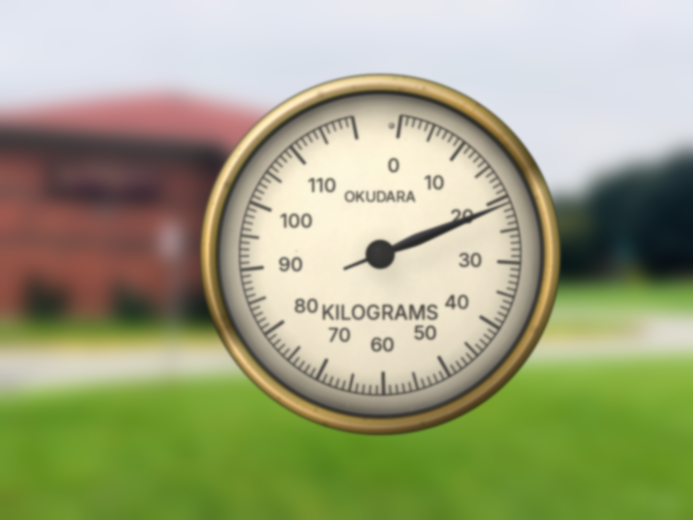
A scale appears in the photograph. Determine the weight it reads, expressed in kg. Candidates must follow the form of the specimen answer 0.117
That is 21
